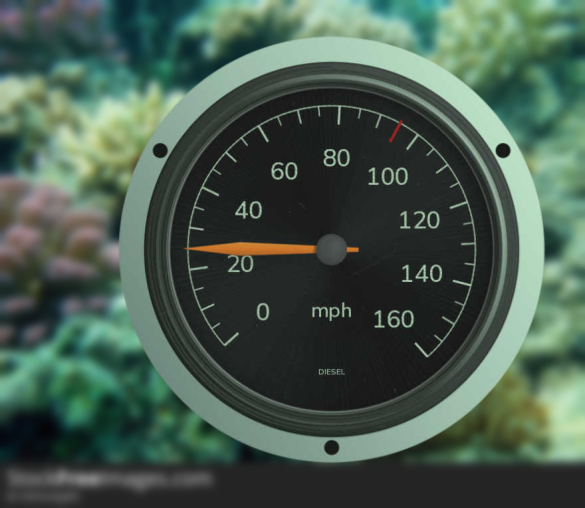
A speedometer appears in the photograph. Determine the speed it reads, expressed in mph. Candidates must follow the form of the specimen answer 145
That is 25
